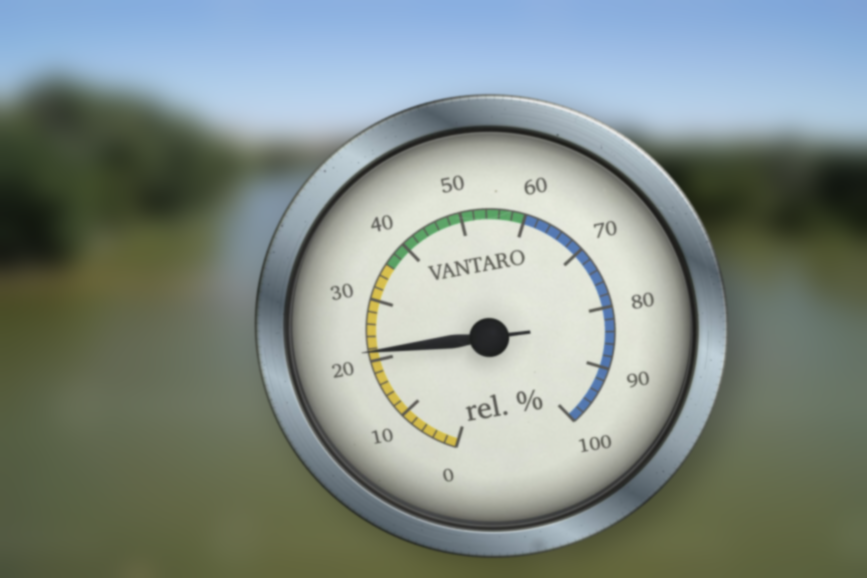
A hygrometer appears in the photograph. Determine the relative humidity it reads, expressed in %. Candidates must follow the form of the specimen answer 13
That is 22
